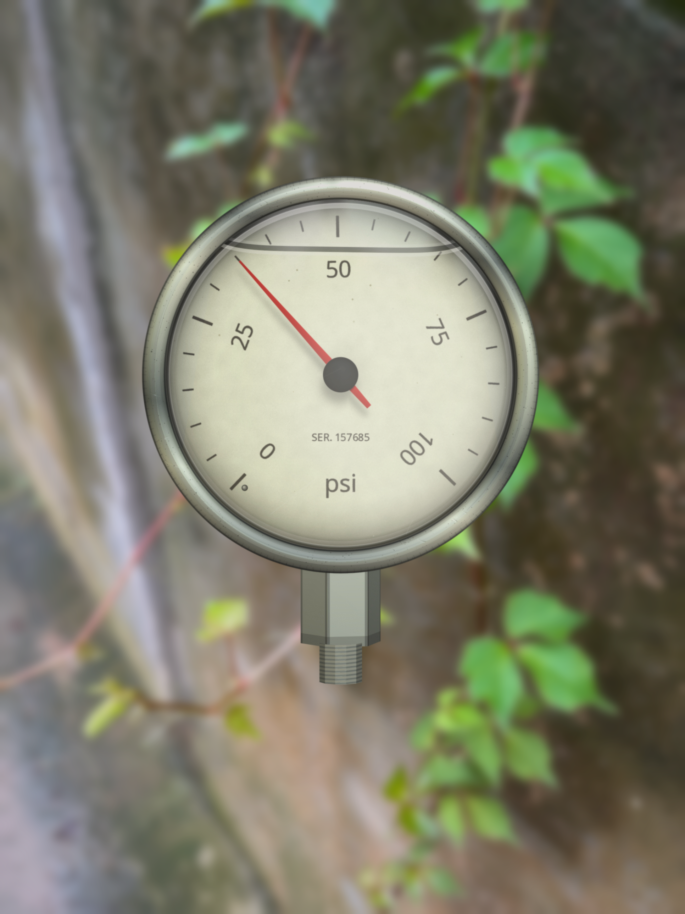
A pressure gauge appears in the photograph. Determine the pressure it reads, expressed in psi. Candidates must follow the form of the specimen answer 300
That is 35
